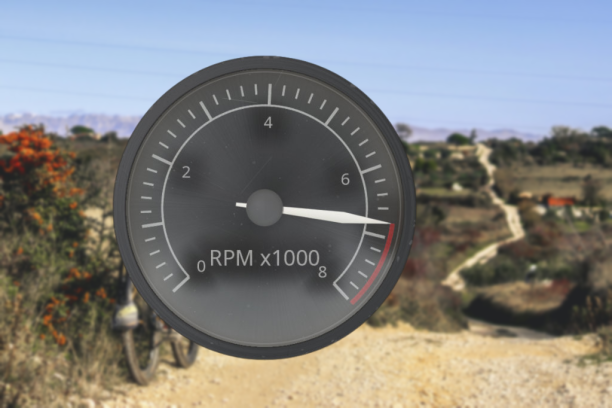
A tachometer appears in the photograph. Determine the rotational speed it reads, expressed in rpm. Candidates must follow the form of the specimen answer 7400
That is 6800
